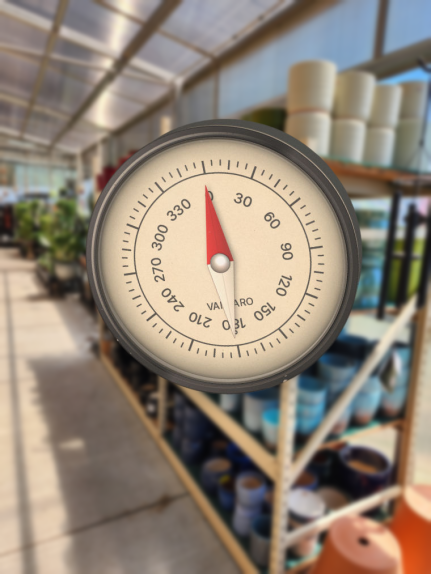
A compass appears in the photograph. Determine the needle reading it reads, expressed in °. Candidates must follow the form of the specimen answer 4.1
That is 0
